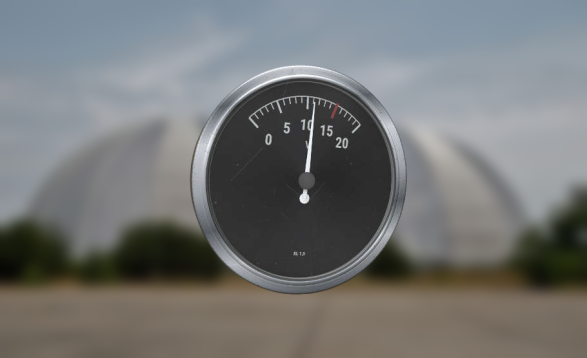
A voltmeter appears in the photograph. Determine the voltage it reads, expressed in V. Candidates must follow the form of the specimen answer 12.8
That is 11
